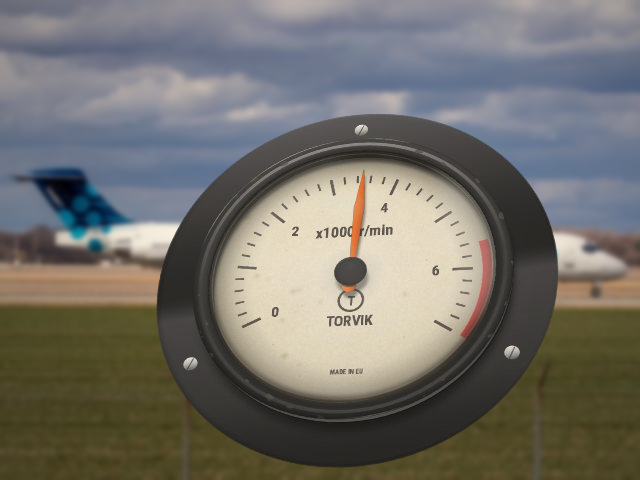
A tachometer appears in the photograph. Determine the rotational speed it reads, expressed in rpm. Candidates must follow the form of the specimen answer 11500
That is 3500
